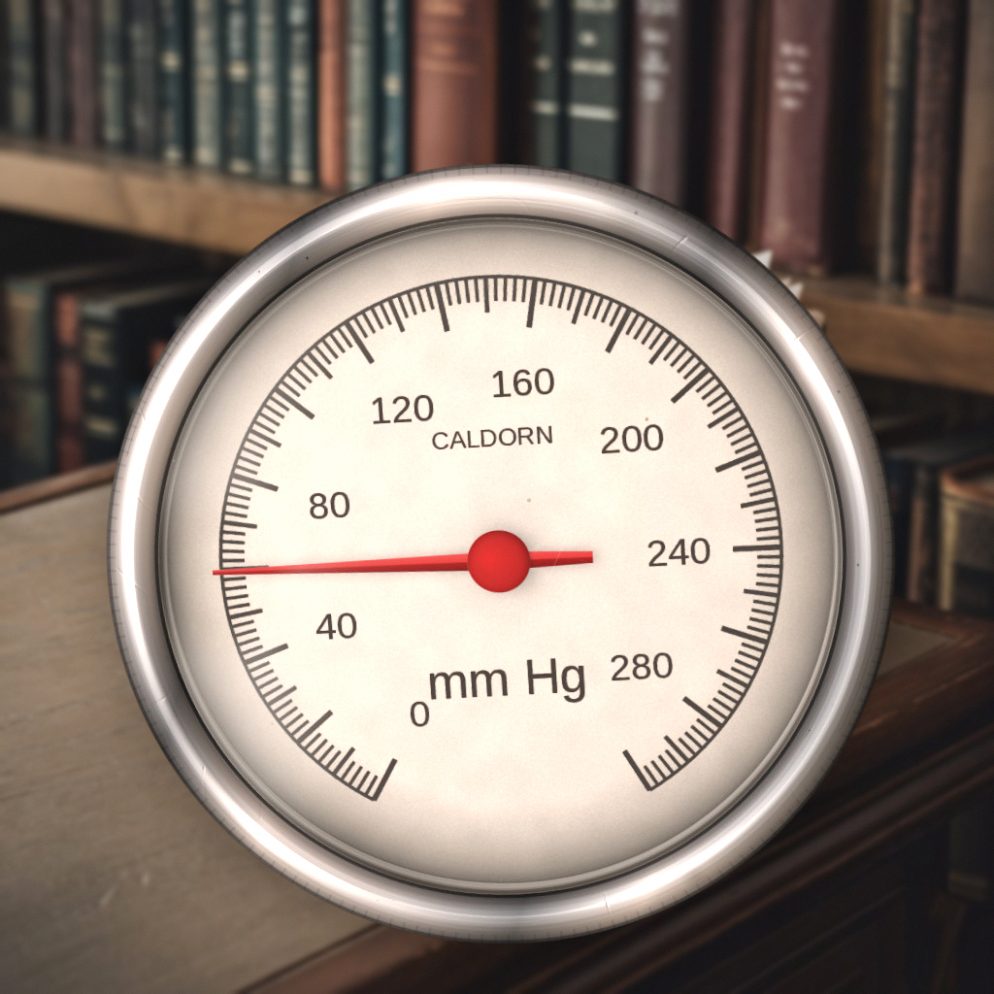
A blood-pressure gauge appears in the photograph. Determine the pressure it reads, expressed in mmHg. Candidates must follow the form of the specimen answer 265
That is 60
